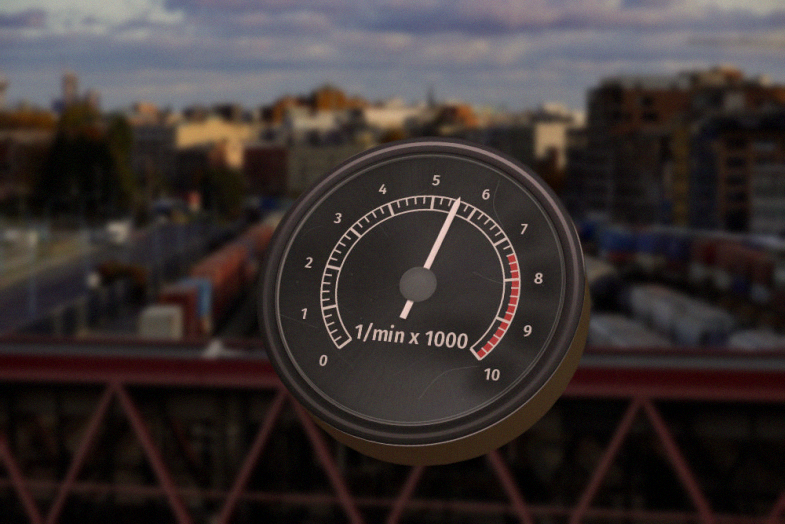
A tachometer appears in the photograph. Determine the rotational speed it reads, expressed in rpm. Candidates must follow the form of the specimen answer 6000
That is 5600
